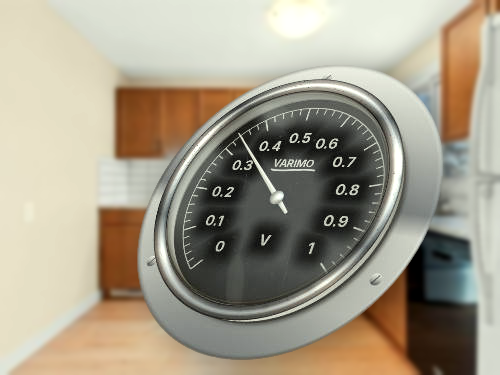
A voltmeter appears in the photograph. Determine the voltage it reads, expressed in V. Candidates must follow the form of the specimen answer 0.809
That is 0.34
